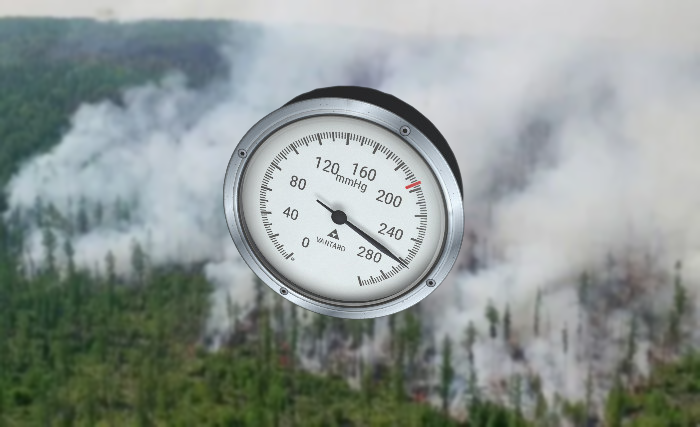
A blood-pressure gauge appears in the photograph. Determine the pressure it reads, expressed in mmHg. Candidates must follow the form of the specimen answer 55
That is 260
